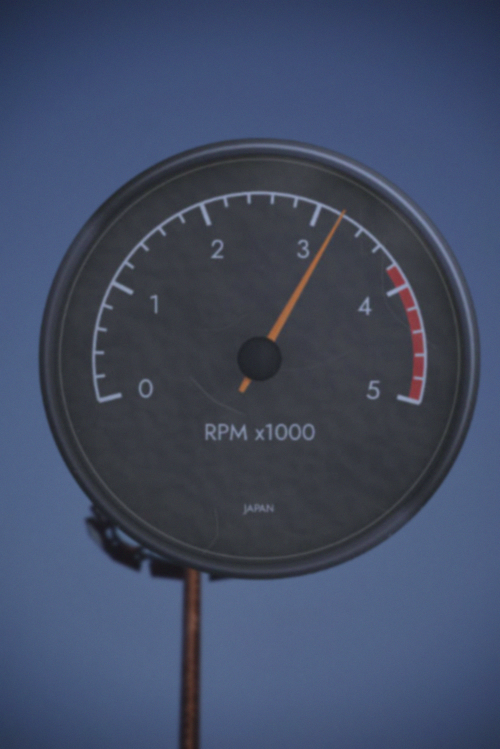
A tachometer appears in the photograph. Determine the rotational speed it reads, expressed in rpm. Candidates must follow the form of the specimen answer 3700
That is 3200
